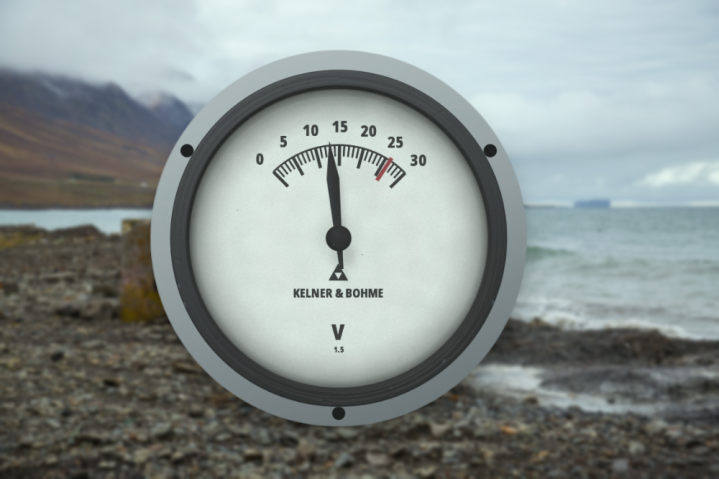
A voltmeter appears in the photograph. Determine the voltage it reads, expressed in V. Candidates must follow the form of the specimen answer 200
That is 13
